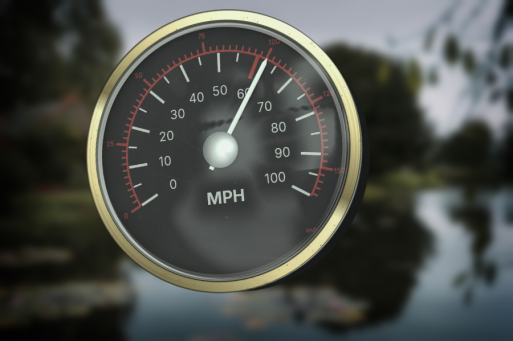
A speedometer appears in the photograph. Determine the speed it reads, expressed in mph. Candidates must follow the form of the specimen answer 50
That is 62.5
